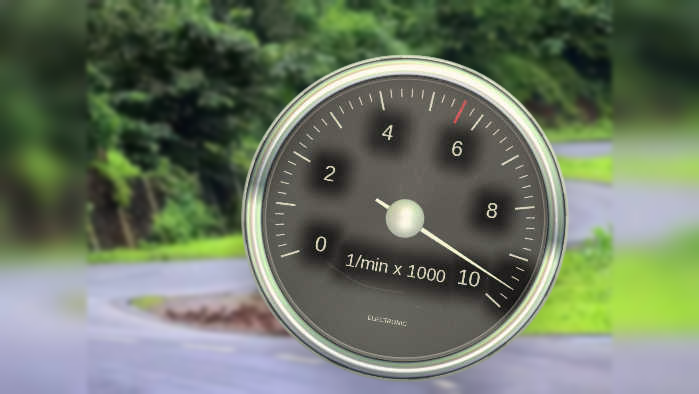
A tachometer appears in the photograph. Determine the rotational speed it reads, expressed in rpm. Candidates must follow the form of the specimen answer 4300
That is 9600
